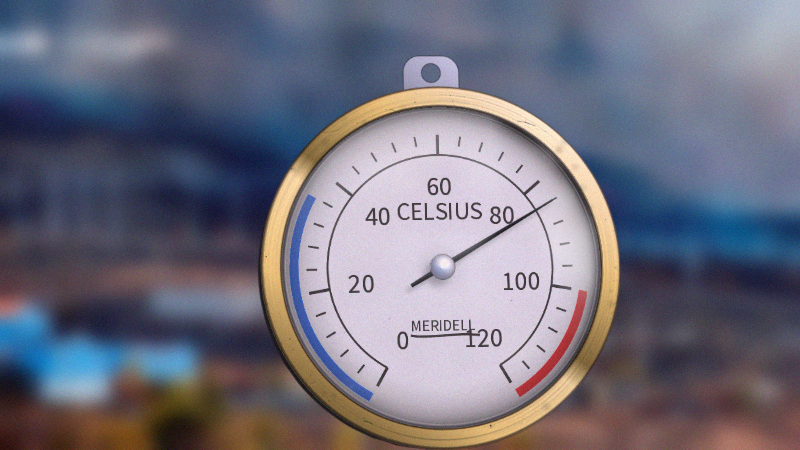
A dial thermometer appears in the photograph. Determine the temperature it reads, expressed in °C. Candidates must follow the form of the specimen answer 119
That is 84
